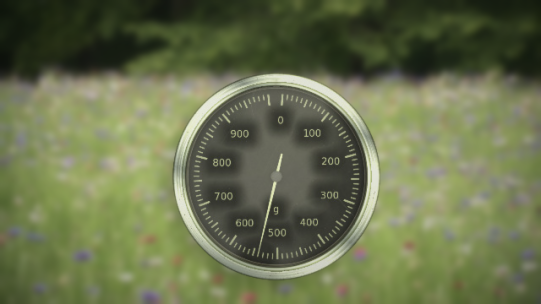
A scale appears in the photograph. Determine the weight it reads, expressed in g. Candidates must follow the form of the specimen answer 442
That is 540
